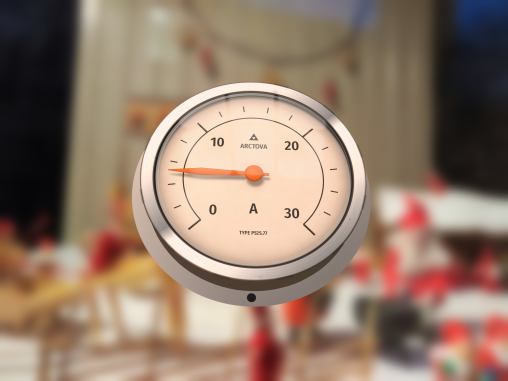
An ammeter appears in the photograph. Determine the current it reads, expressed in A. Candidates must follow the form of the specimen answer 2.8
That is 5
